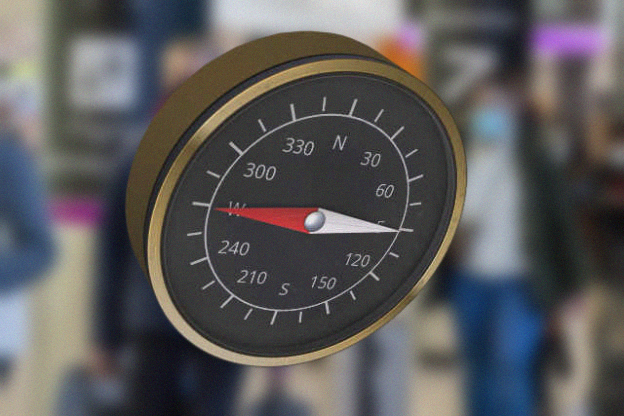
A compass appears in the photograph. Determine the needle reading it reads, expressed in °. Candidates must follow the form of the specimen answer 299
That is 270
